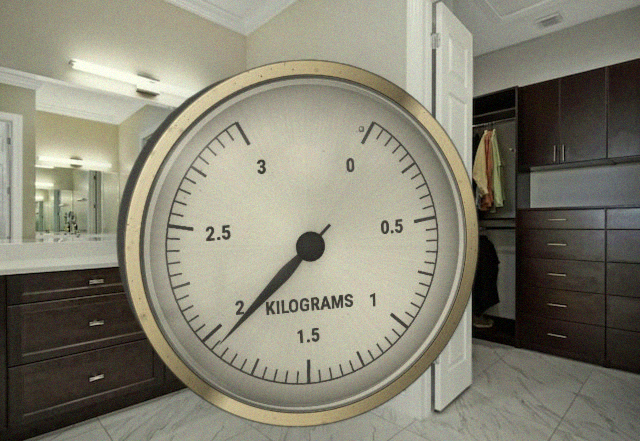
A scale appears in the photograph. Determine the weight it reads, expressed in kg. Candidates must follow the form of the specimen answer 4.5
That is 1.95
